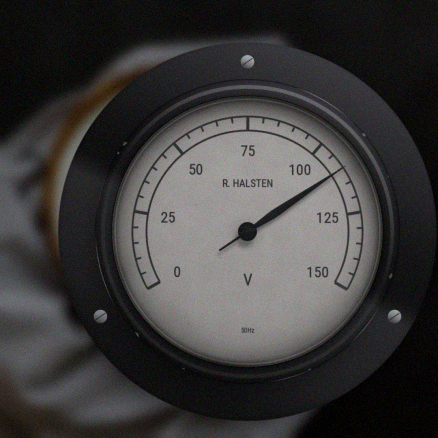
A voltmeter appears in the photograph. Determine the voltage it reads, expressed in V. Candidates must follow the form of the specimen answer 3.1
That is 110
